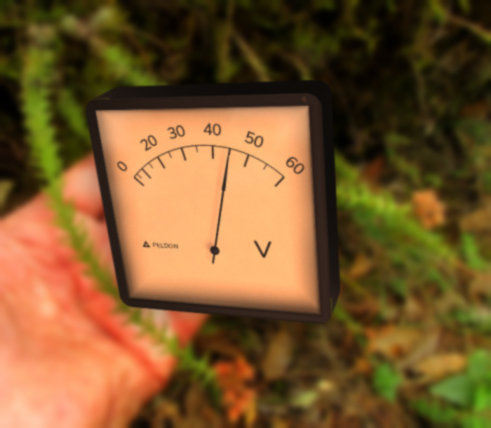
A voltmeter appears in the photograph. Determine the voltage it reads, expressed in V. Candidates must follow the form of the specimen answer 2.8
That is 45
